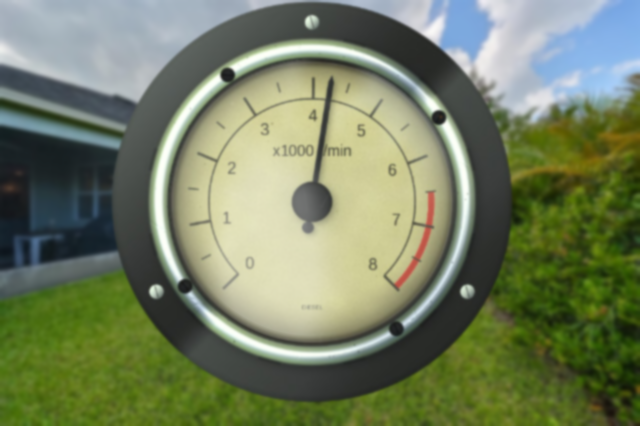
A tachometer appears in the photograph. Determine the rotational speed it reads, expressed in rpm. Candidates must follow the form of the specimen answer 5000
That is 4250
